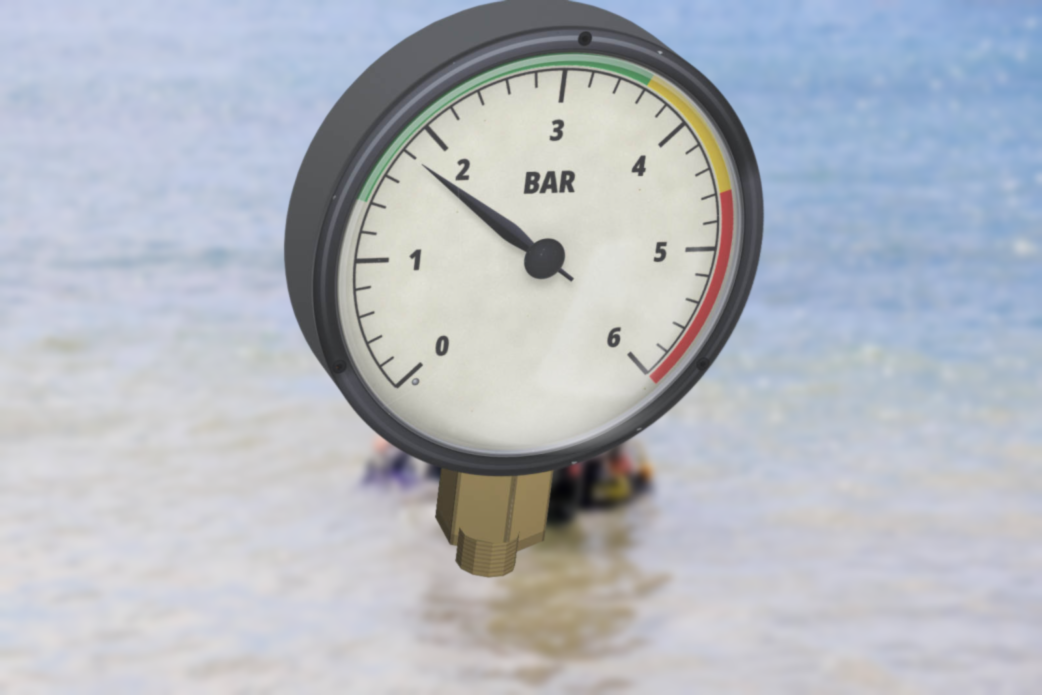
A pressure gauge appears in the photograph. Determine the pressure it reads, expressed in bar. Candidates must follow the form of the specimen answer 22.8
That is 1.8
